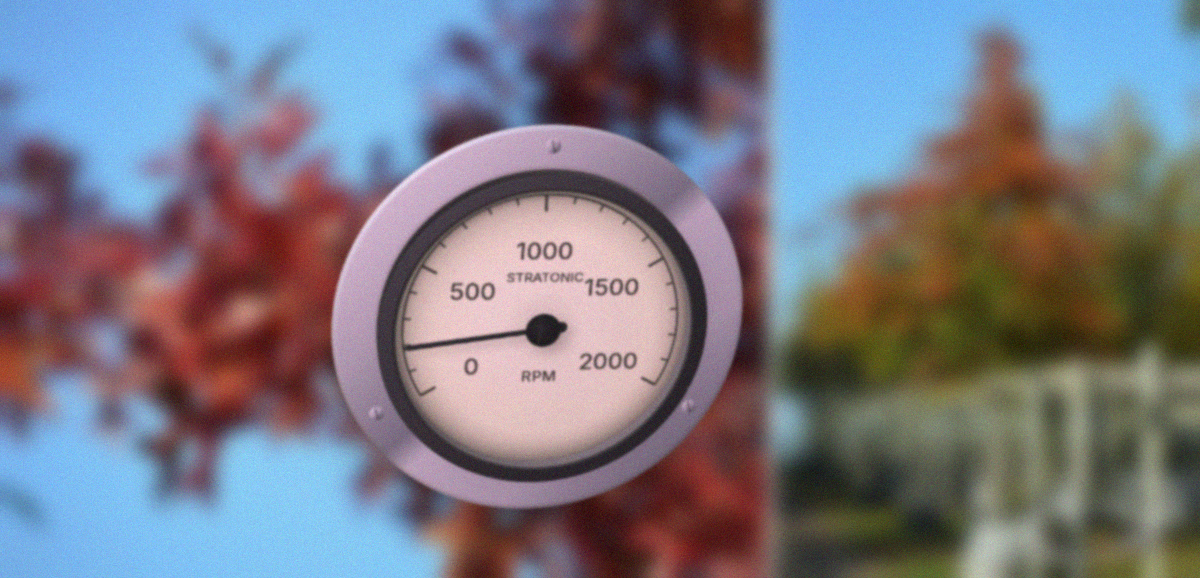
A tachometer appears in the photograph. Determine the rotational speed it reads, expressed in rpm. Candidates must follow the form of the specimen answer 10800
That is 200
